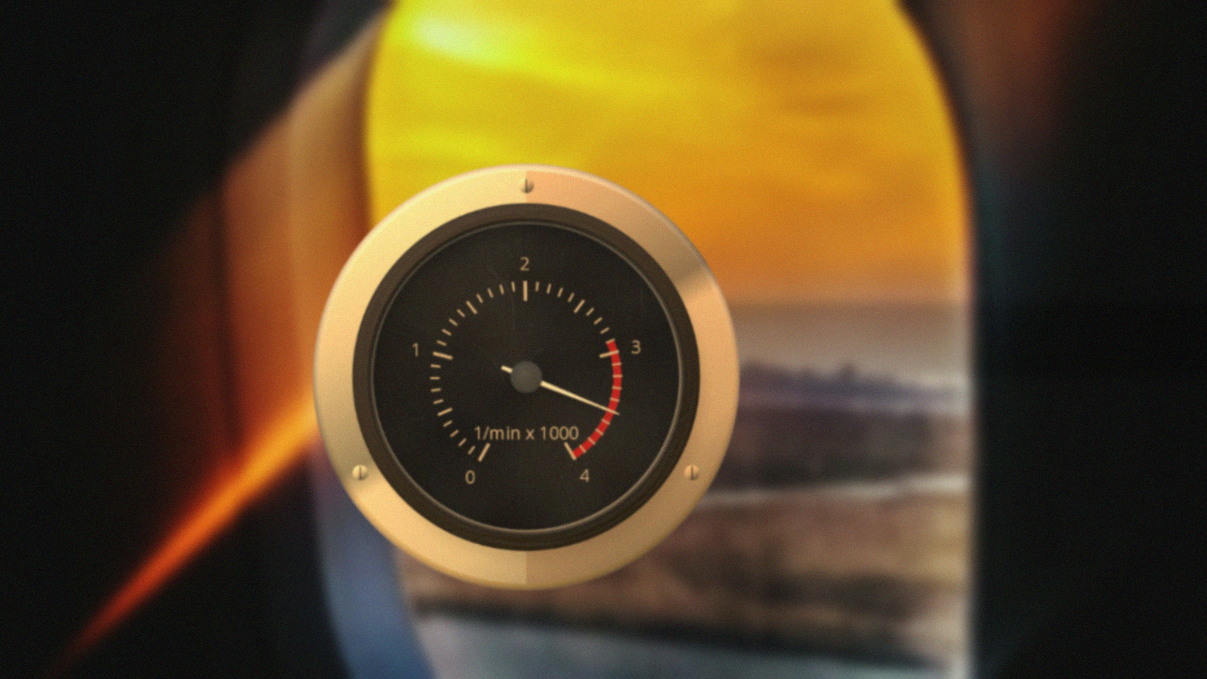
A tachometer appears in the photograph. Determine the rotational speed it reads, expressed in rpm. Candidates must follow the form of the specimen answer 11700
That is 3500
